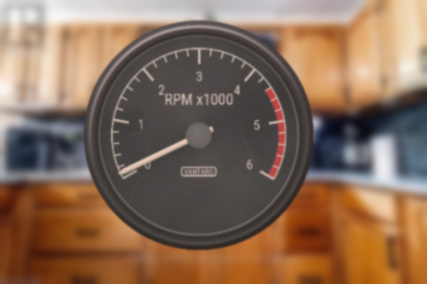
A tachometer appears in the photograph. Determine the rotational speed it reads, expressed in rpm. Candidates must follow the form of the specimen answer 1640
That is 100
